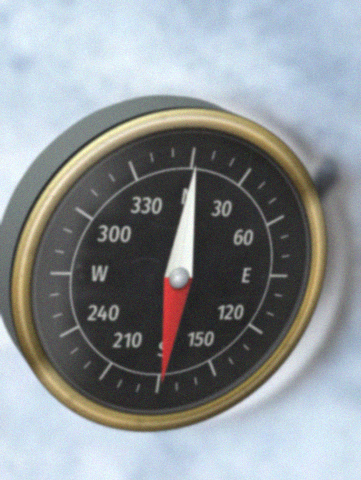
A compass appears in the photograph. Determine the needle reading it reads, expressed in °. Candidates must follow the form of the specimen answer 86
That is 180
